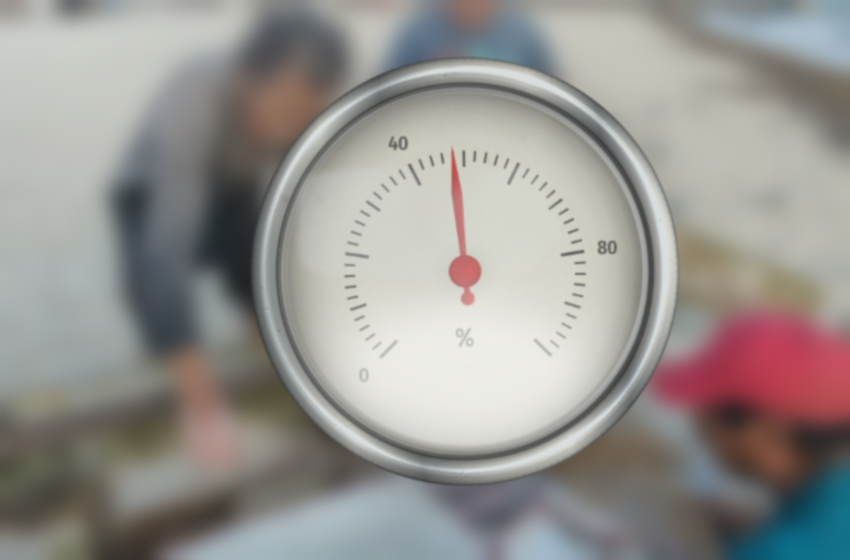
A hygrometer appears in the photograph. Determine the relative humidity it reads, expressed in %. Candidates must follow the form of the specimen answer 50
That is 48
